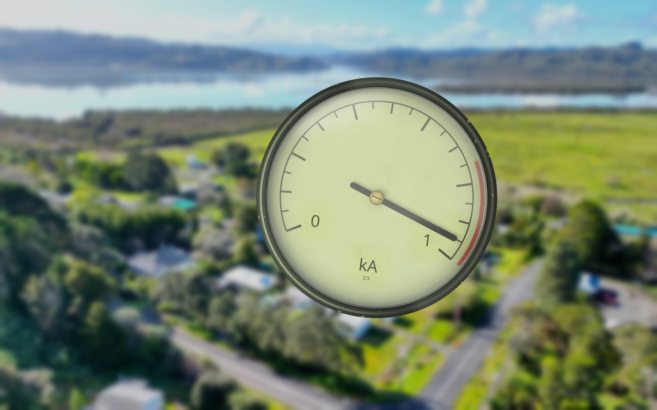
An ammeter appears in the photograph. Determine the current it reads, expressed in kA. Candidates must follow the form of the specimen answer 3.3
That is 0.95
